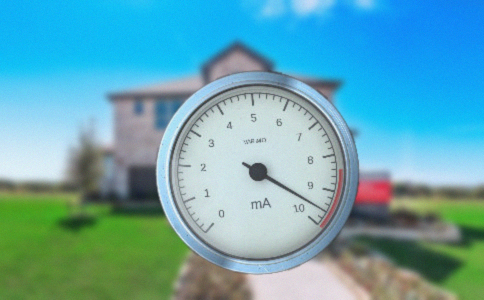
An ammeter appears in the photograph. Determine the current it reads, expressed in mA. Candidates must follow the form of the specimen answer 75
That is 9.6
